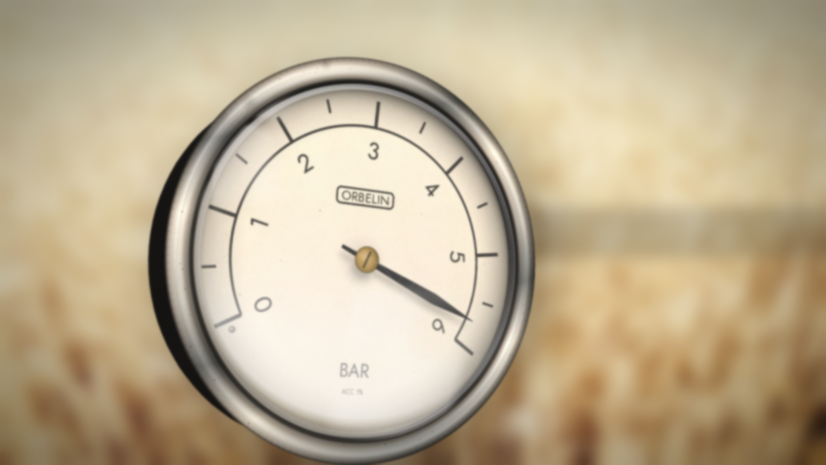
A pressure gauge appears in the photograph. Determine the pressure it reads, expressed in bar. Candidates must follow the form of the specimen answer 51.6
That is 5.75
